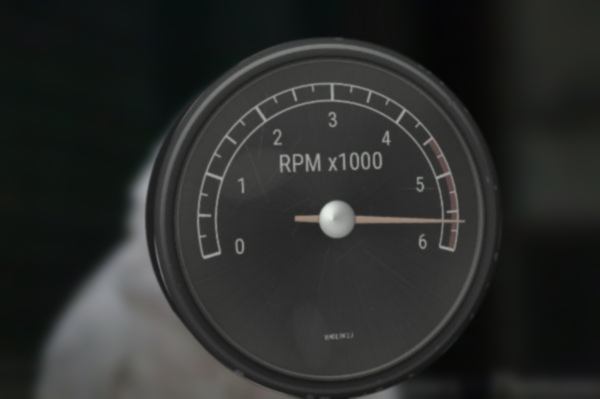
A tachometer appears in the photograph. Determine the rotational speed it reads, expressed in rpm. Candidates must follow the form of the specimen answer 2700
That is 5625
